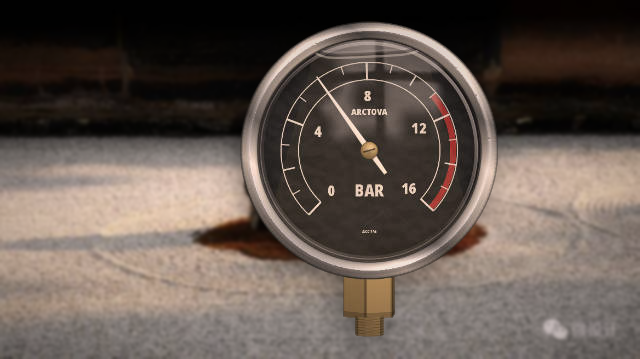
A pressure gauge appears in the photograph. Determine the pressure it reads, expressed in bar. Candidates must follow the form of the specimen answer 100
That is 6
